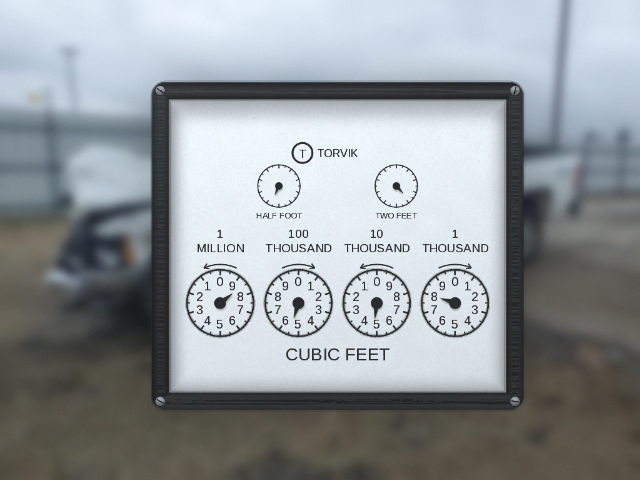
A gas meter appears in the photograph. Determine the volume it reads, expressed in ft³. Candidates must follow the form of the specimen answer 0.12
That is 854800
